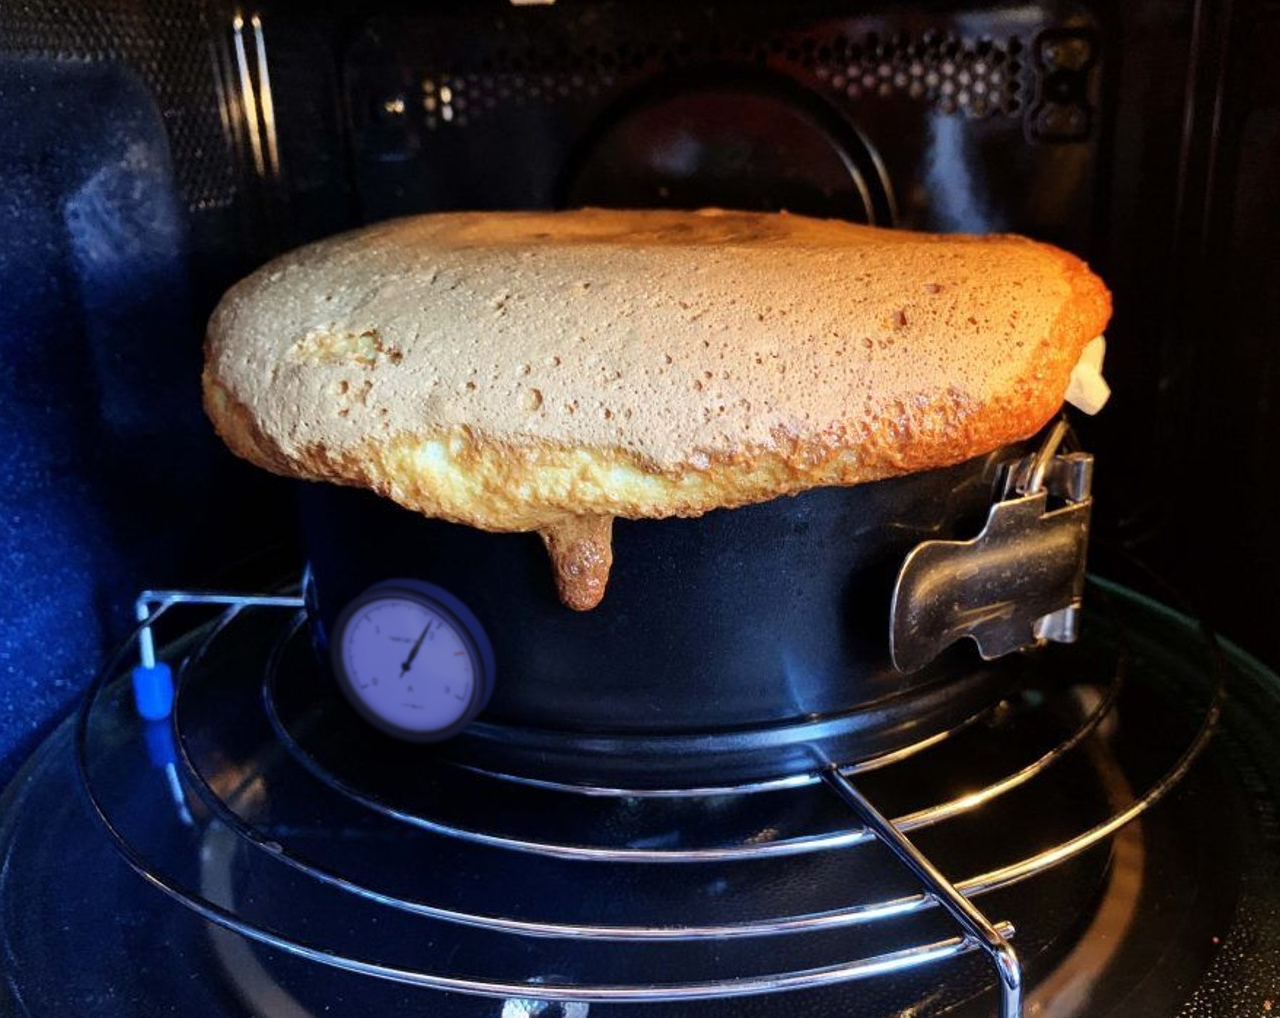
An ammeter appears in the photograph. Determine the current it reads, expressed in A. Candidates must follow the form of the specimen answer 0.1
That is 1.9
